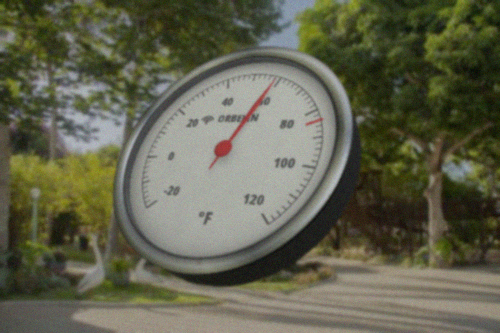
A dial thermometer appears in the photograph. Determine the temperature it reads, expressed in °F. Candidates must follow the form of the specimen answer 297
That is 60
